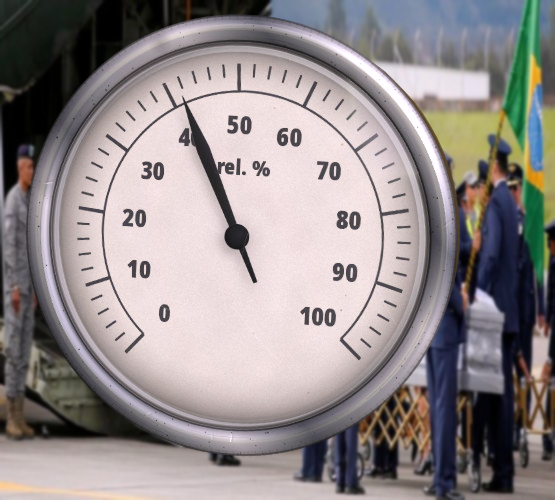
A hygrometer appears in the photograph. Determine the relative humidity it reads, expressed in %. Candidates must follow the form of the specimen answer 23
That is 42
